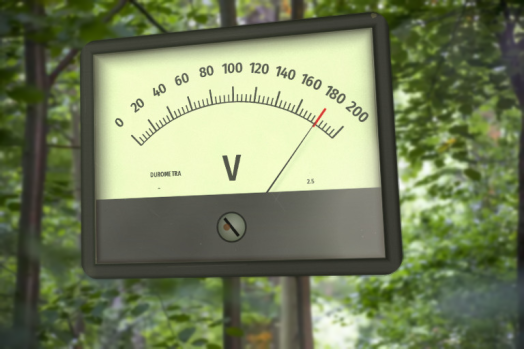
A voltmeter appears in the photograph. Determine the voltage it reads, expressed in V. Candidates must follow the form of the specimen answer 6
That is 180
